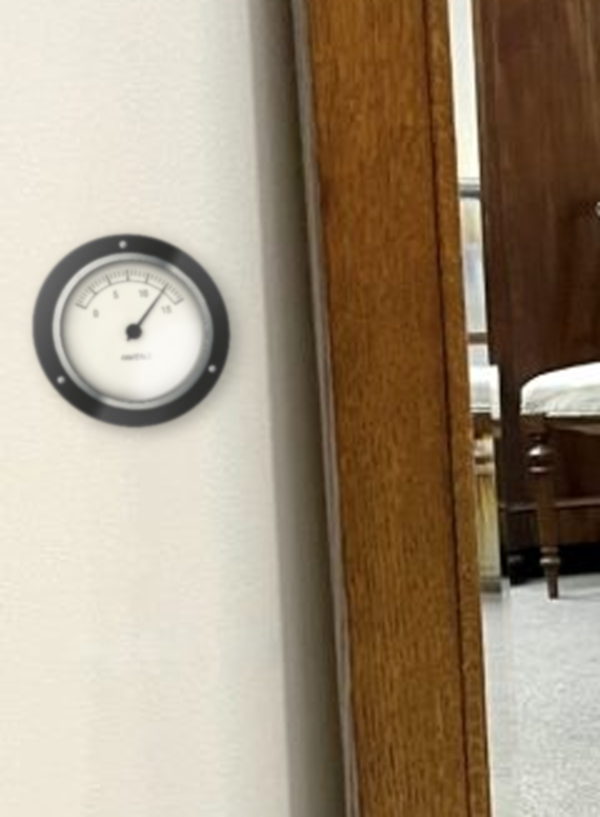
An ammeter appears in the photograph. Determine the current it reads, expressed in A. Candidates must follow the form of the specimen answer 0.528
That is 12.5
